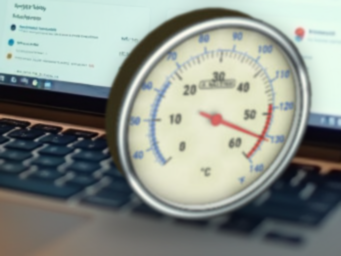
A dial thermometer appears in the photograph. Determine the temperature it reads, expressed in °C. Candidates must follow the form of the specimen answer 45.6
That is 55
